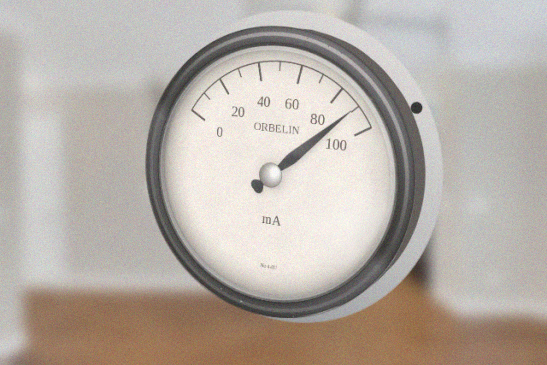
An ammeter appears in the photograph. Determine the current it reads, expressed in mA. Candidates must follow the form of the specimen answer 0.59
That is 90
